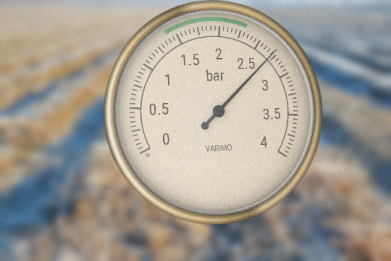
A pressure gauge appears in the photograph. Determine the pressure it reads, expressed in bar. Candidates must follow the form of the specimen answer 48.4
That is 2.7
